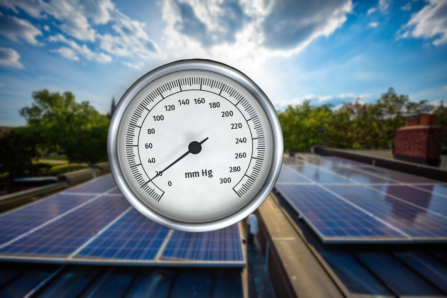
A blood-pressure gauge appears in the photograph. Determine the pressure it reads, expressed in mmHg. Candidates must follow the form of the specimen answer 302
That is 20
